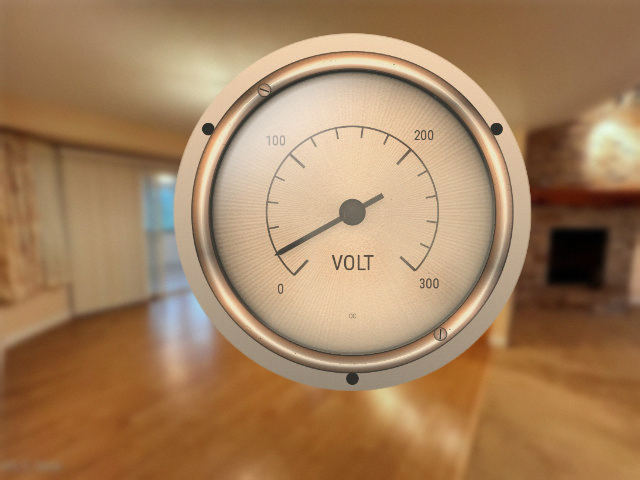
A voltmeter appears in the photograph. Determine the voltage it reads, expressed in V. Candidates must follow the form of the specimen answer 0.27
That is 20
